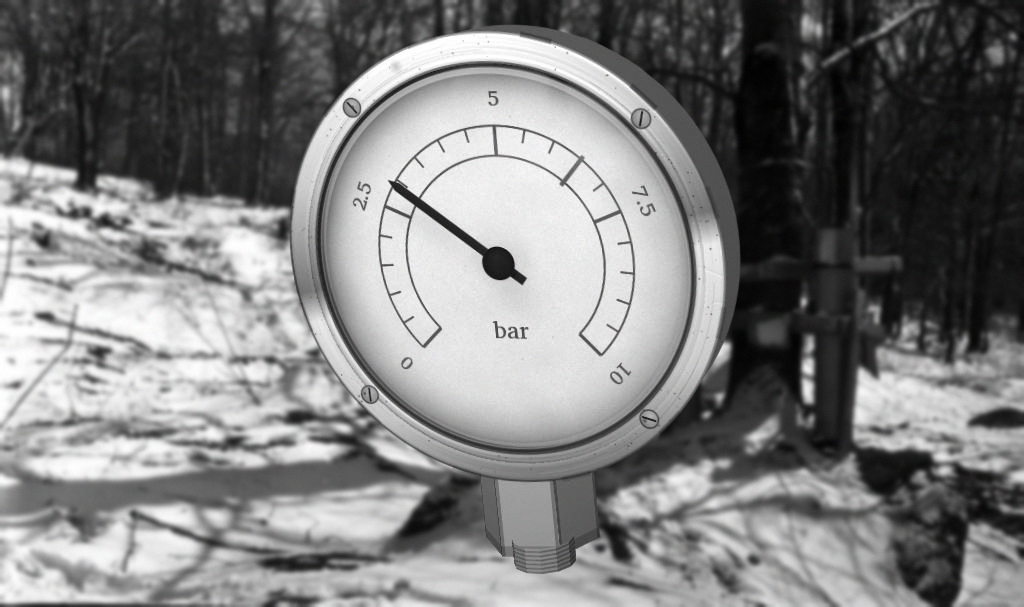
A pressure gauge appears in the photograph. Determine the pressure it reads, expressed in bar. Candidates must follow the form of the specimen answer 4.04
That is 3
